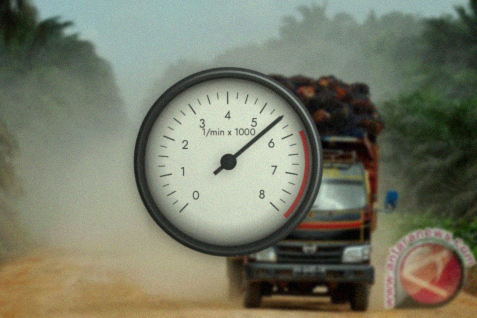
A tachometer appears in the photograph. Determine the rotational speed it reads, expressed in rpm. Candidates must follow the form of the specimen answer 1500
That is 5500
